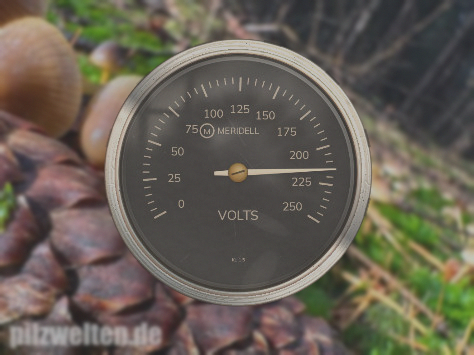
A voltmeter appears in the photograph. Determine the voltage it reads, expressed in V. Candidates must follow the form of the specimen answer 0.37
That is 215
